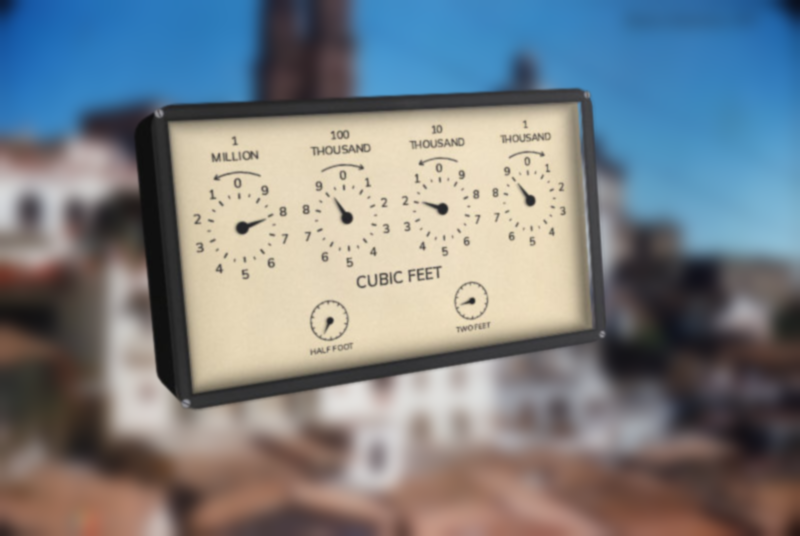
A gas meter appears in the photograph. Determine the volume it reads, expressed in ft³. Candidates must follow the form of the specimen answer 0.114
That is 791900
